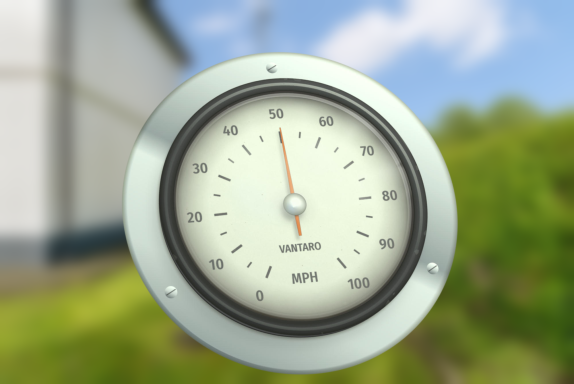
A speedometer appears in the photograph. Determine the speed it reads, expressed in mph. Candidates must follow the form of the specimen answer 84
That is 50
